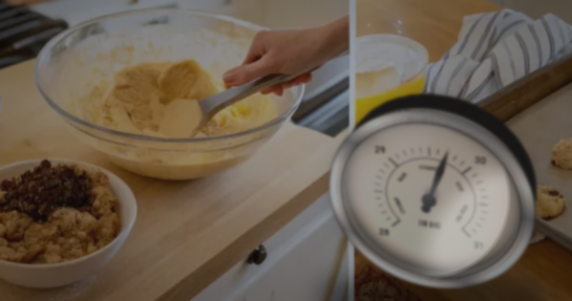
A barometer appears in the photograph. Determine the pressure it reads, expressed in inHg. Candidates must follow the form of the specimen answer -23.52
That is 29.7
